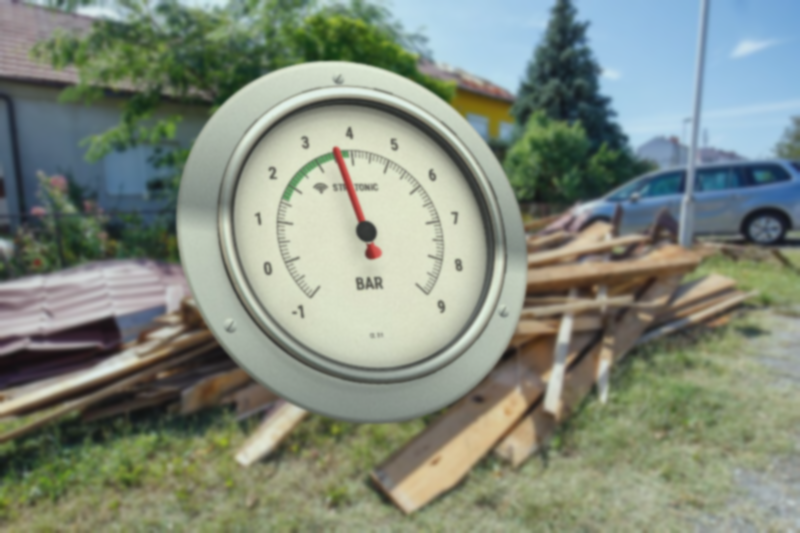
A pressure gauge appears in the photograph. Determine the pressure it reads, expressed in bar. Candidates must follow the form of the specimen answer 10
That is 3.5
